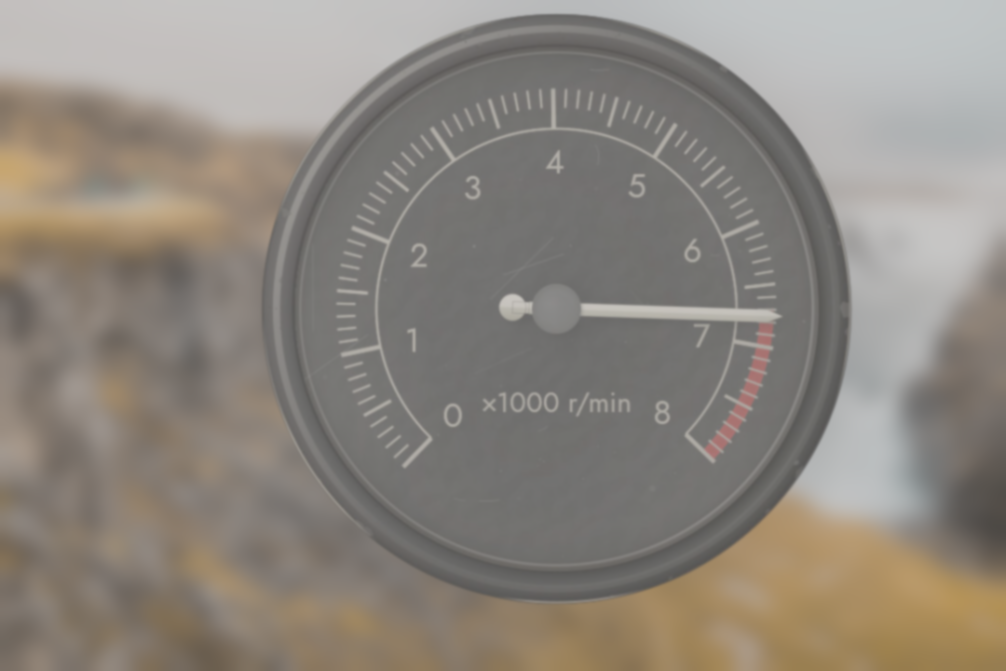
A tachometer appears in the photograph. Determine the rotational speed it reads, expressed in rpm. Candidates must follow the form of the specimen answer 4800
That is 6750
